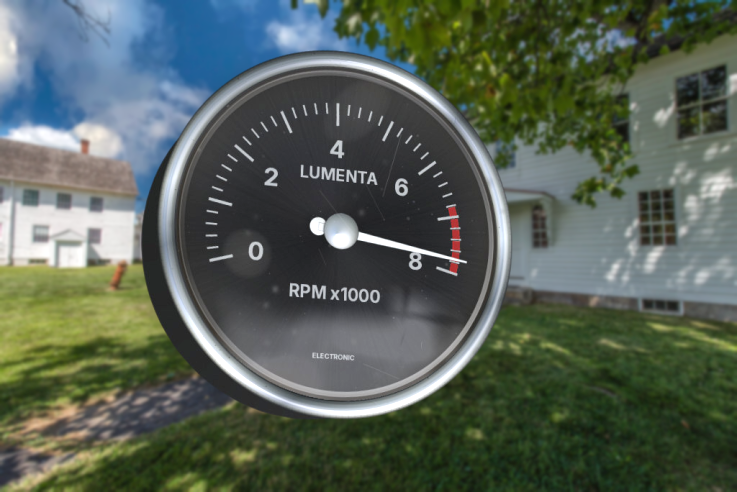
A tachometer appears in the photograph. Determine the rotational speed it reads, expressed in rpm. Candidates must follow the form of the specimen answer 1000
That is 7800
